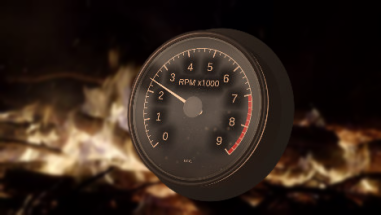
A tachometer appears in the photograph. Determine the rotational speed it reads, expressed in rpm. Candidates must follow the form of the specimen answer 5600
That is 2400
